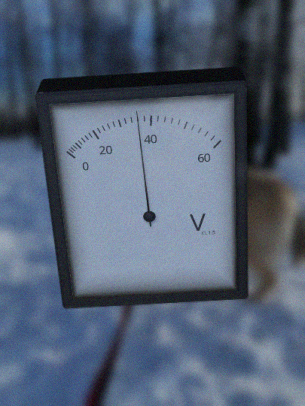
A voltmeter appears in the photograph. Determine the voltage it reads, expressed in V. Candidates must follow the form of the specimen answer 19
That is 36
